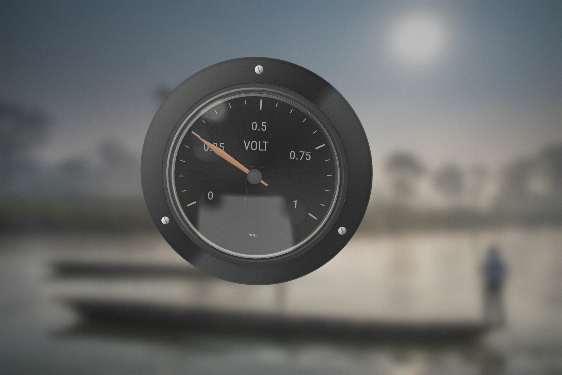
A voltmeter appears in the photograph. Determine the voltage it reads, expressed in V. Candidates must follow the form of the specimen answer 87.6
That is 0.25
